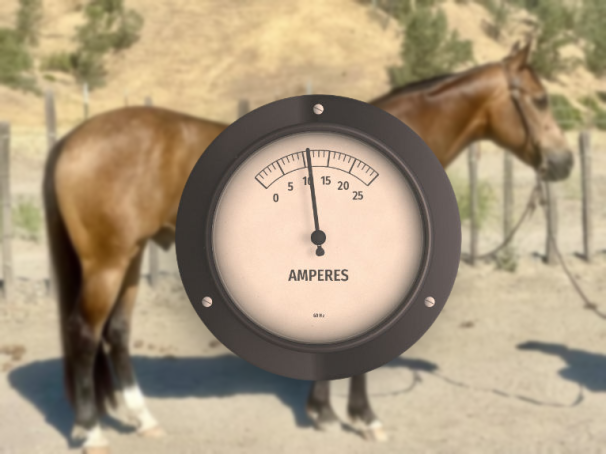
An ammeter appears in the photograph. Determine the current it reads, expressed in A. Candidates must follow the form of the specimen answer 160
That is 11
